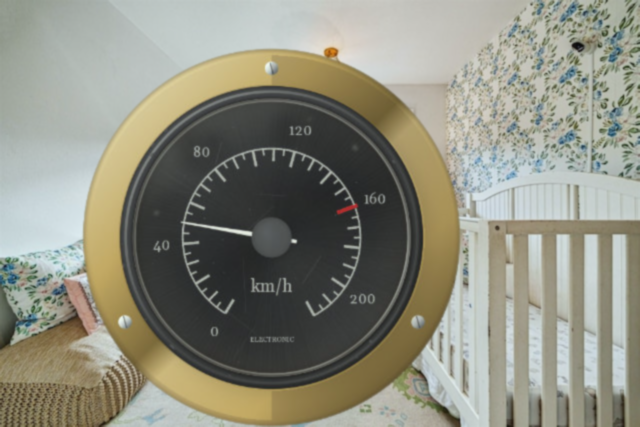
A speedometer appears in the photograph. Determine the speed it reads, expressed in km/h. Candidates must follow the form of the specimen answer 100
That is 50
